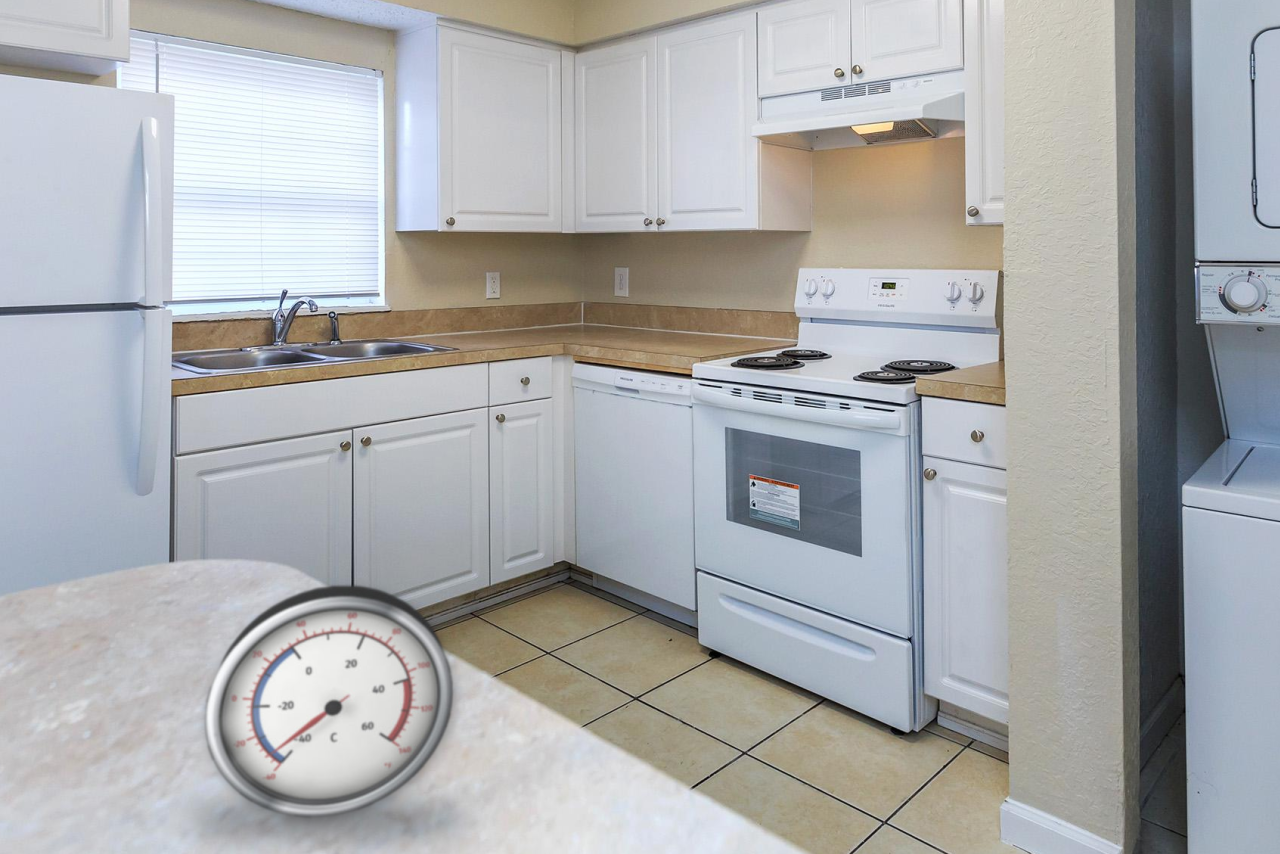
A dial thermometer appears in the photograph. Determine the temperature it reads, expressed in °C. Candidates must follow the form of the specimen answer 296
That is -35
